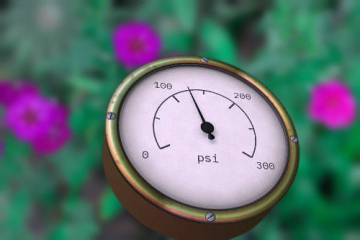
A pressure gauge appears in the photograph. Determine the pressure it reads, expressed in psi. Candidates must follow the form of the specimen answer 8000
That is 125
